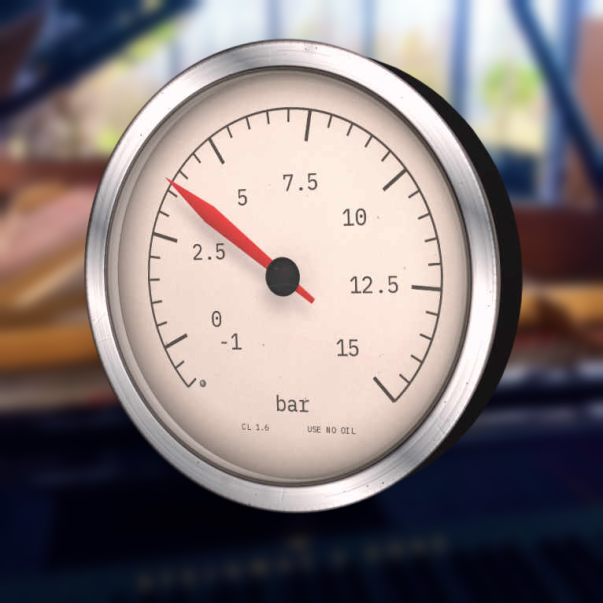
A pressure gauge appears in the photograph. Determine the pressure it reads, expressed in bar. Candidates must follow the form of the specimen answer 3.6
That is 3.75
